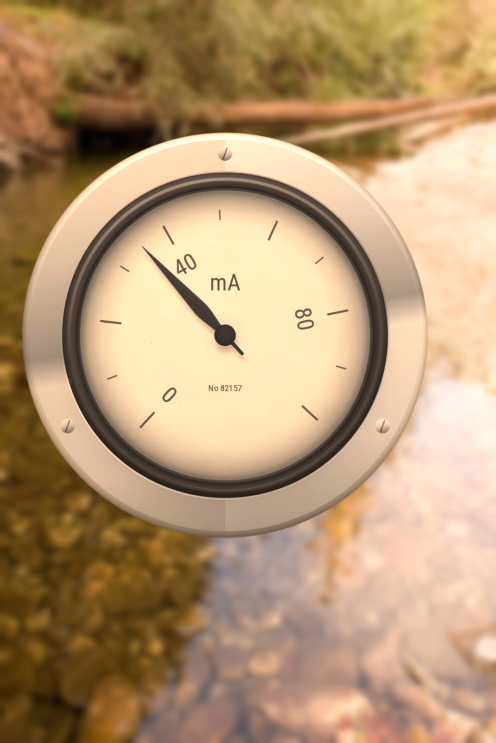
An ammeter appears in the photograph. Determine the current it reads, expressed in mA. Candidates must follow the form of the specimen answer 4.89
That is 35
